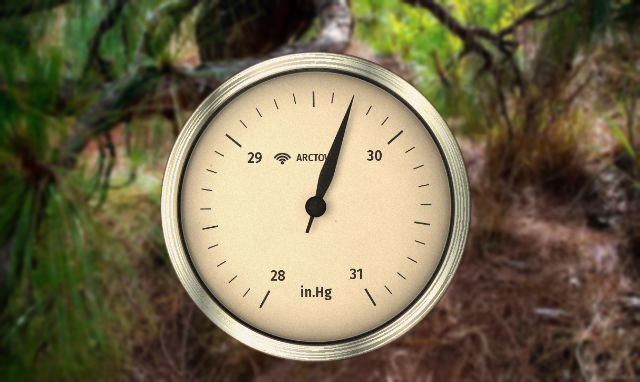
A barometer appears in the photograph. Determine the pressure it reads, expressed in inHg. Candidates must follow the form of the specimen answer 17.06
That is 29.7
